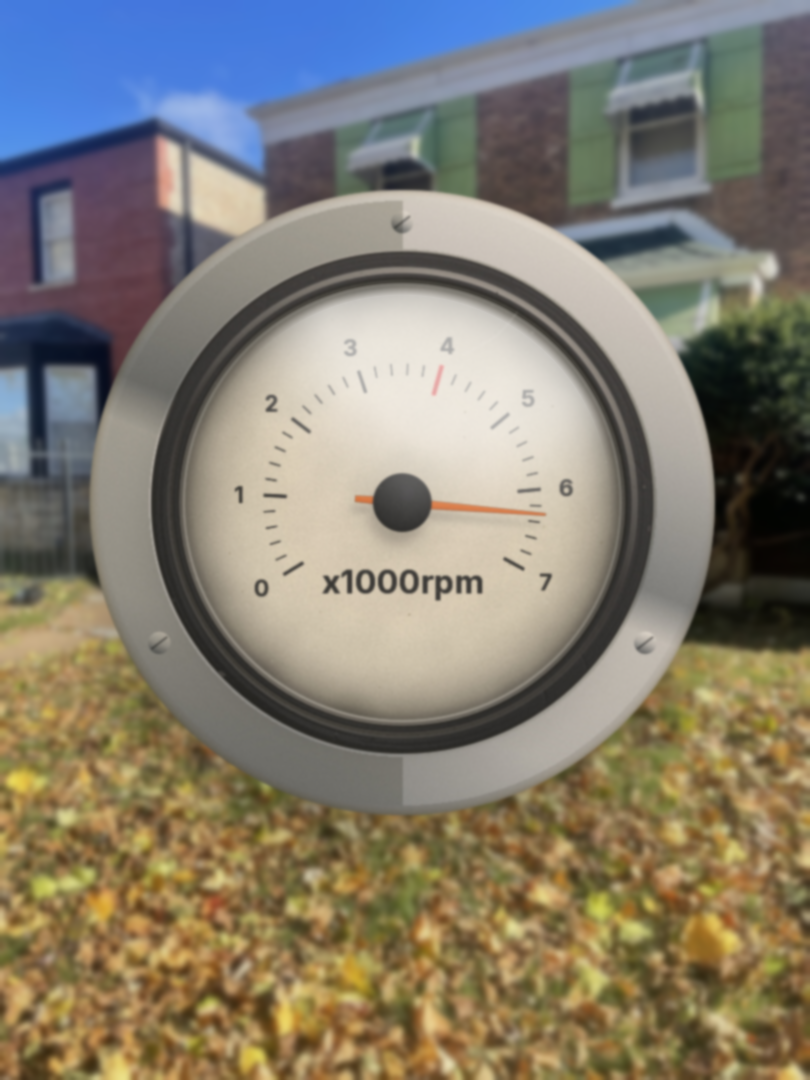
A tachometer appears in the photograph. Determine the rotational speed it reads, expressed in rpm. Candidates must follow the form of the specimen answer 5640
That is 6300
